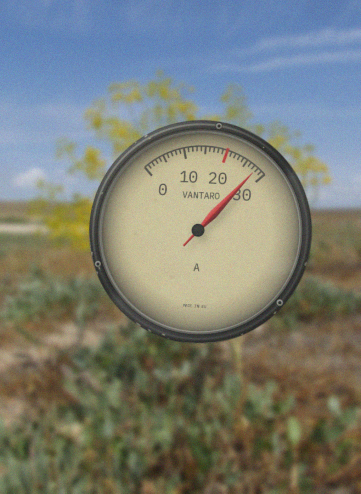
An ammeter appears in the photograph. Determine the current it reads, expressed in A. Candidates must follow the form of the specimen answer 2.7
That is 28
